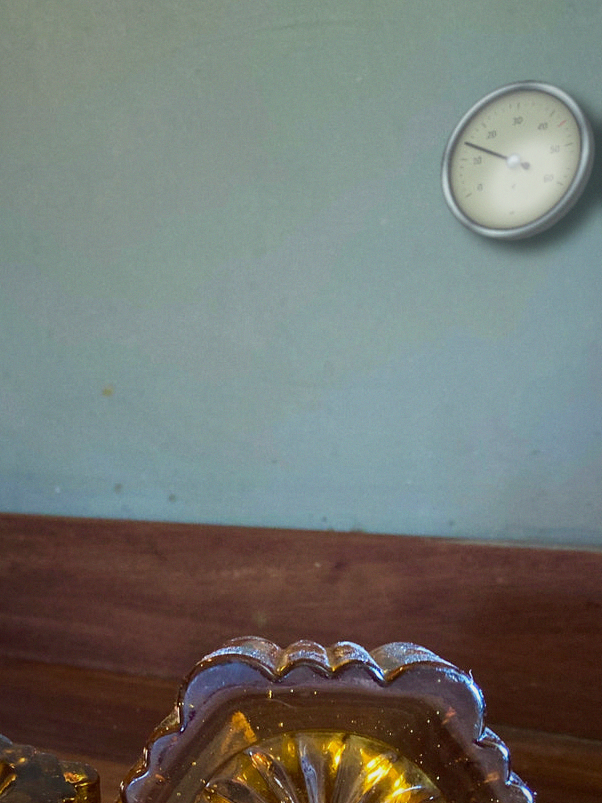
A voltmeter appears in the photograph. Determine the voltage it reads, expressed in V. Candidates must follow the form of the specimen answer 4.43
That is 14
